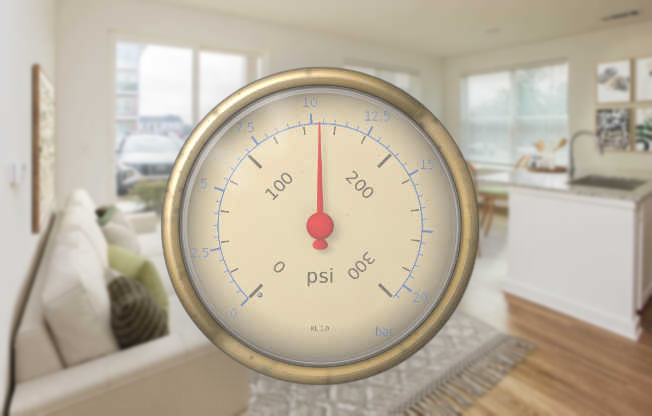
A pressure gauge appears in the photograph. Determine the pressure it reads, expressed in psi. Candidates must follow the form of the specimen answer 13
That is 150
